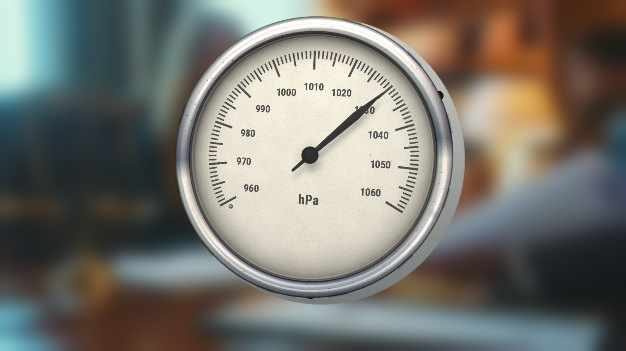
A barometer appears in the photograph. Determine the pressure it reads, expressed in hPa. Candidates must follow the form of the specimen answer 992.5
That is 1030
